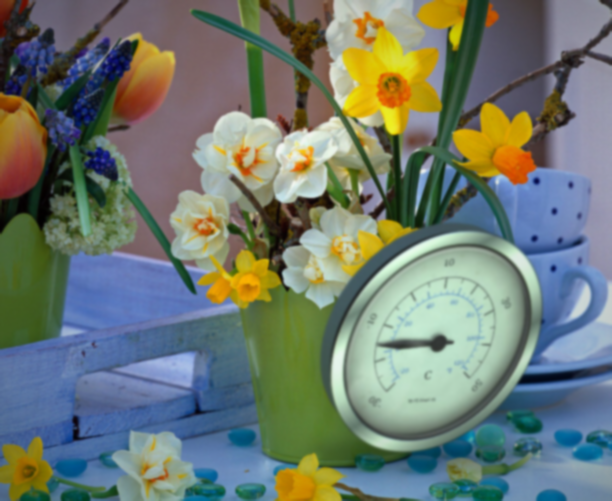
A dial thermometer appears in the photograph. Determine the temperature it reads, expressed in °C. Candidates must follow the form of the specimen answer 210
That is -15
